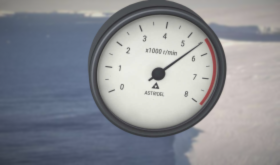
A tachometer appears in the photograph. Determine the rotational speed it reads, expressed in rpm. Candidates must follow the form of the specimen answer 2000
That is 5500
